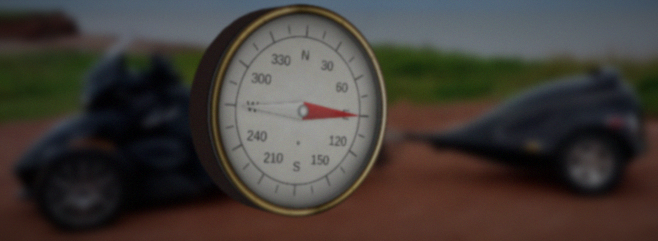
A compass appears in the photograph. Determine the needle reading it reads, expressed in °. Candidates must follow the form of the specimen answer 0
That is 90
